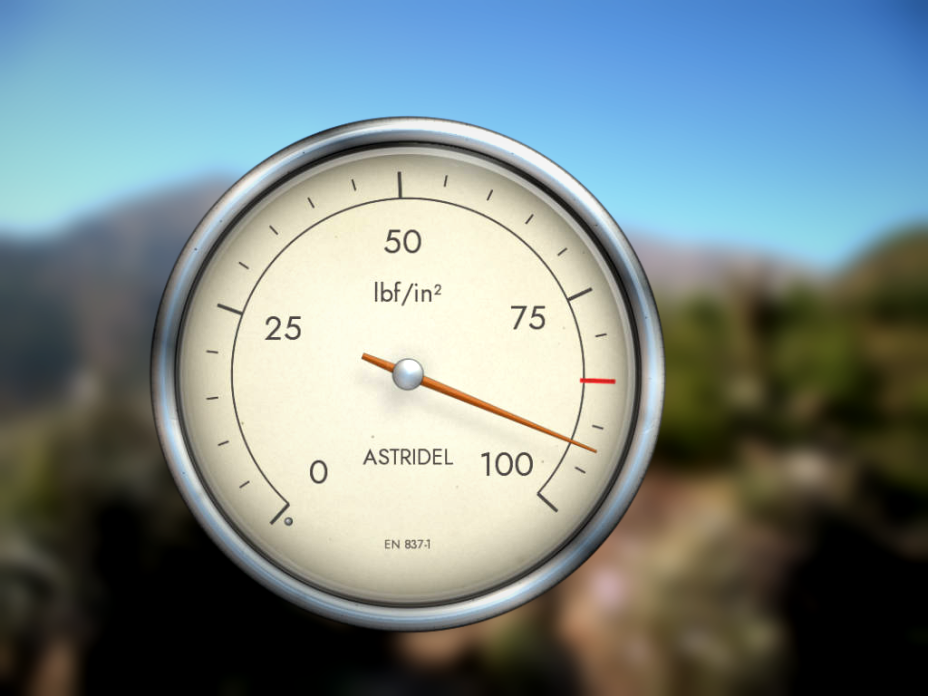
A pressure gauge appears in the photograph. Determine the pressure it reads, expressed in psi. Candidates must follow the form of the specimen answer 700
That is 92.5
